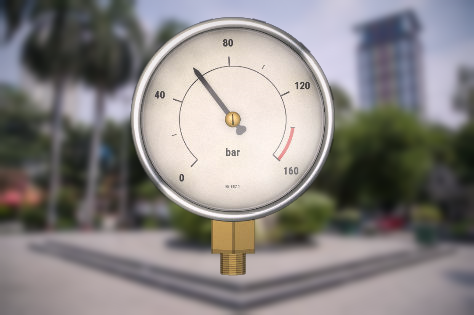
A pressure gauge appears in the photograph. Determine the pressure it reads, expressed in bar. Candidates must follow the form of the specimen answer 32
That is 60
